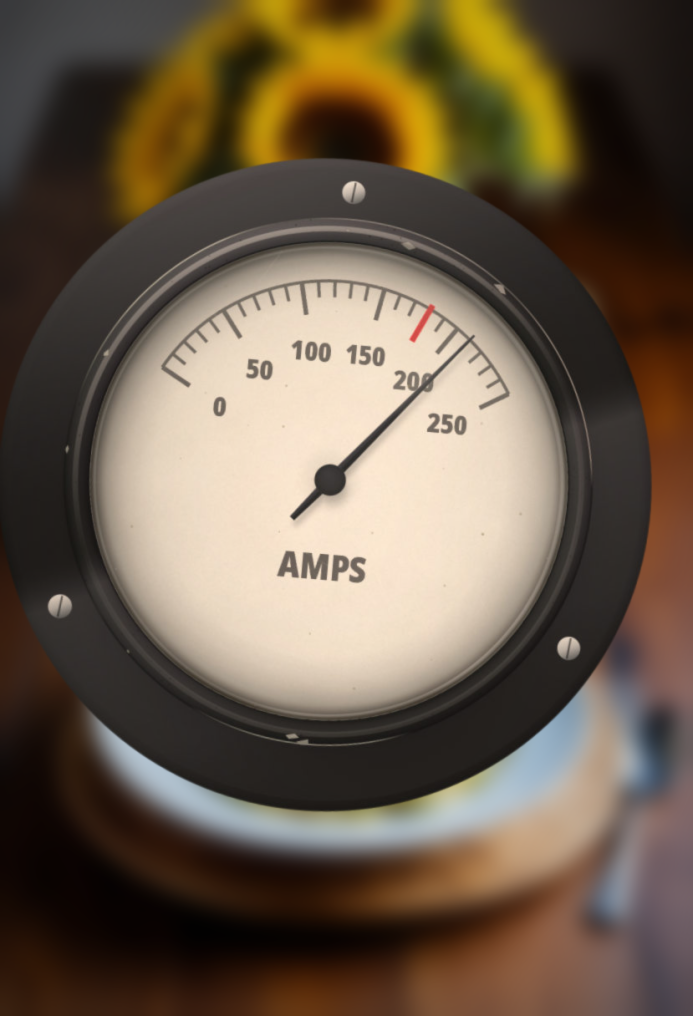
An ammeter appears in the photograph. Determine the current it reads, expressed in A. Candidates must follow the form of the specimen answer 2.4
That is 210
